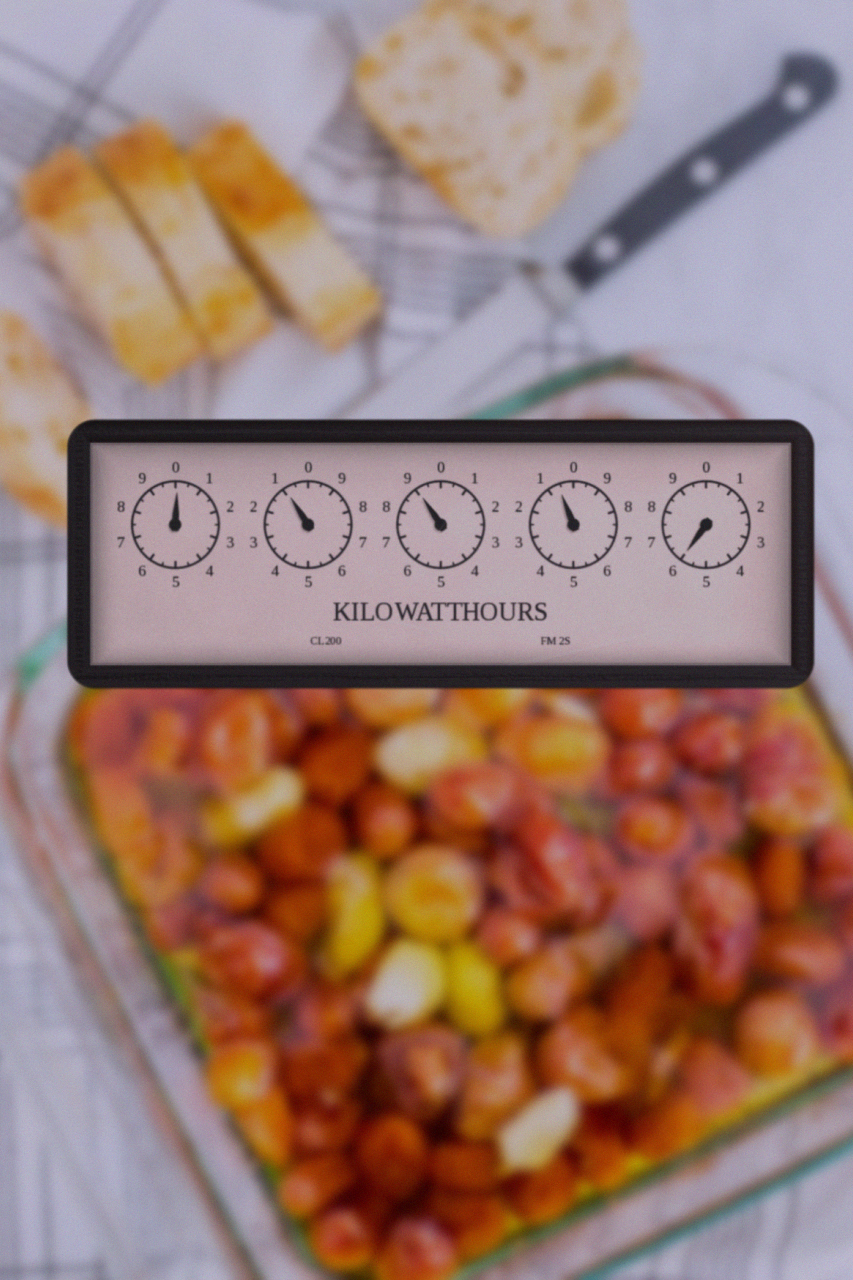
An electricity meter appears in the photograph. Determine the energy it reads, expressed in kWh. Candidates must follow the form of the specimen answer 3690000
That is 906
